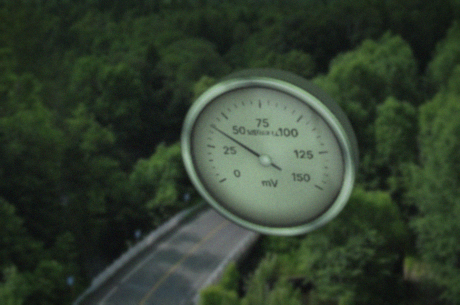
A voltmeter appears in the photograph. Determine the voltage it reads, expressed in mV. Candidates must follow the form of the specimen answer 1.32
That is 40
